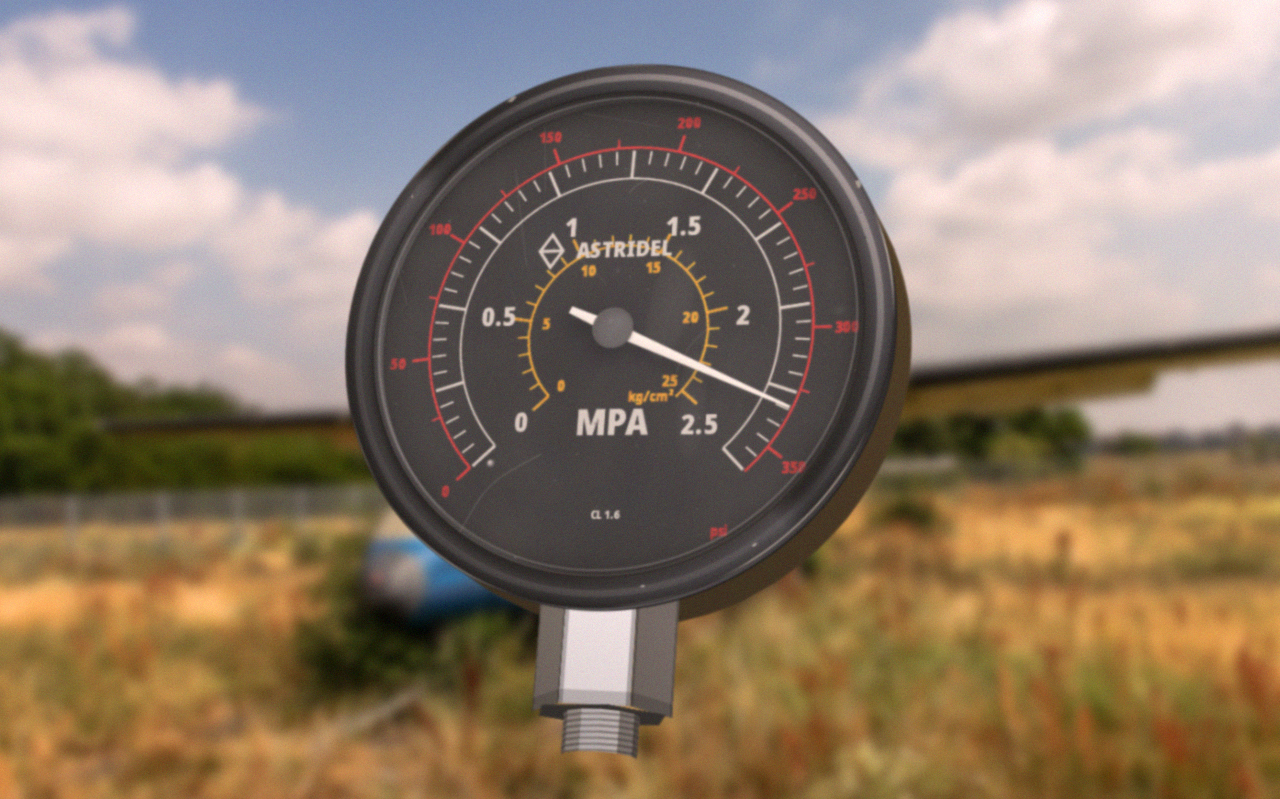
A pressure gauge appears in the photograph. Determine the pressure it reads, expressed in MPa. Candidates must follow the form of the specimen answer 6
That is 2.3
